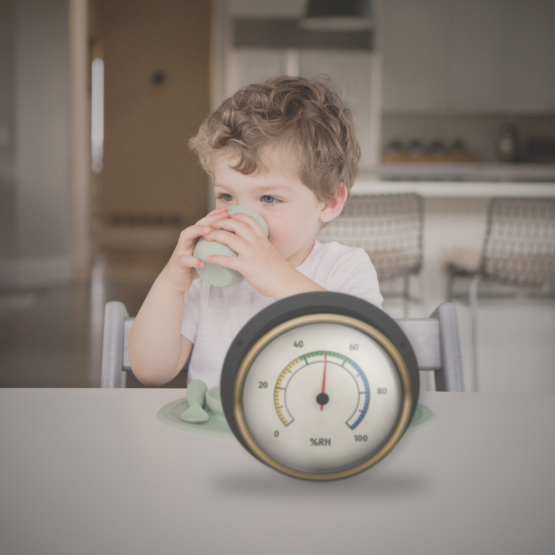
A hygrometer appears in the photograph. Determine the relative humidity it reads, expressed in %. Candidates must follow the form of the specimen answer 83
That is 50
